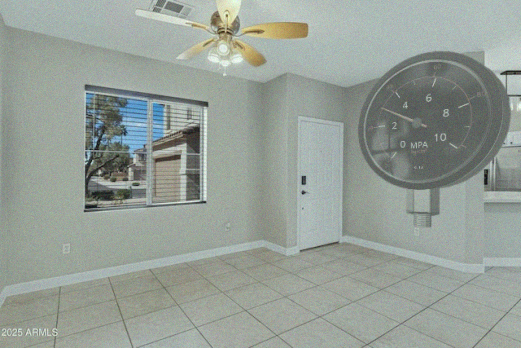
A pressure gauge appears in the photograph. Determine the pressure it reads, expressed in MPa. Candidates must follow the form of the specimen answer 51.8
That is 3
